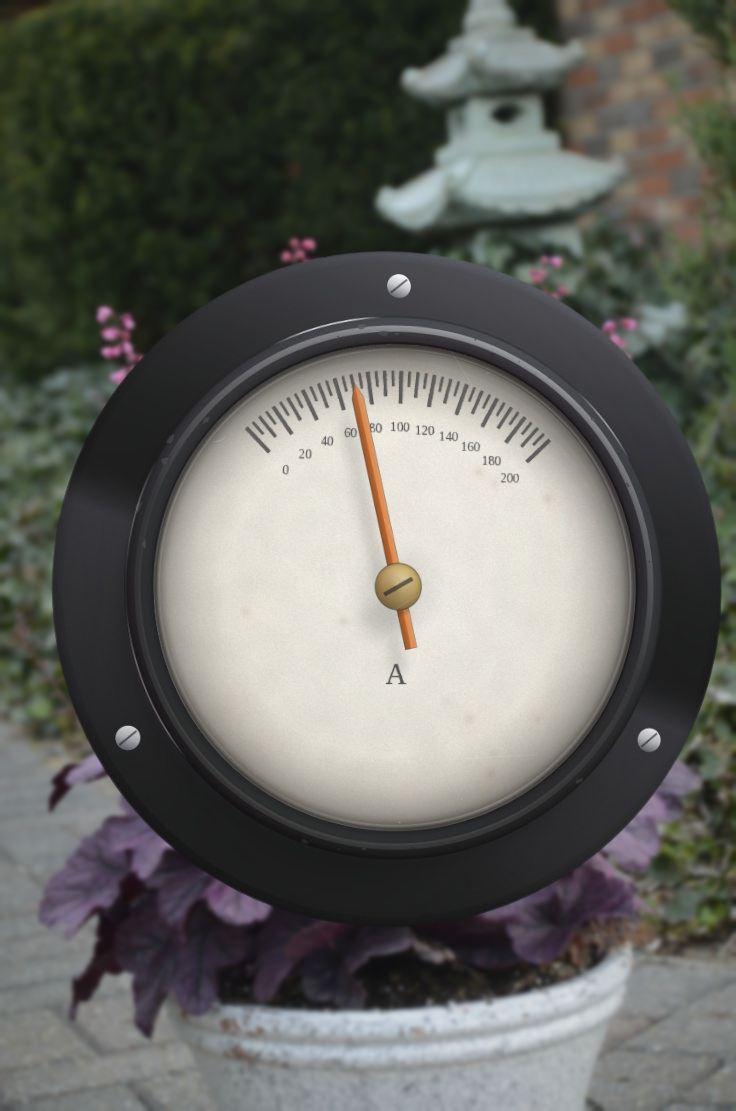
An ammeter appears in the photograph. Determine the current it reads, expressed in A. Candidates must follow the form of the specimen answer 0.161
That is 70
